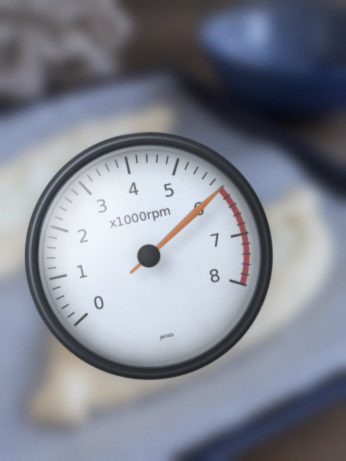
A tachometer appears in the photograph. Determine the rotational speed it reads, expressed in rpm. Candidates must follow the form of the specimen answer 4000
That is 6000
